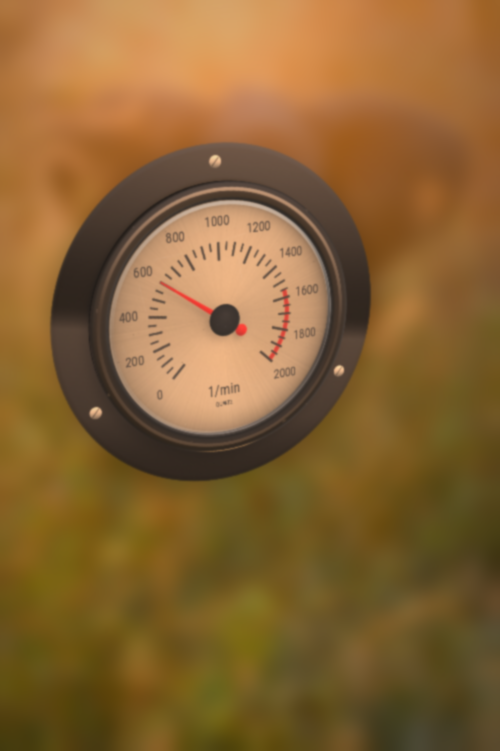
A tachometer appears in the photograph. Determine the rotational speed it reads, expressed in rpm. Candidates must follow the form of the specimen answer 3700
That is 600
